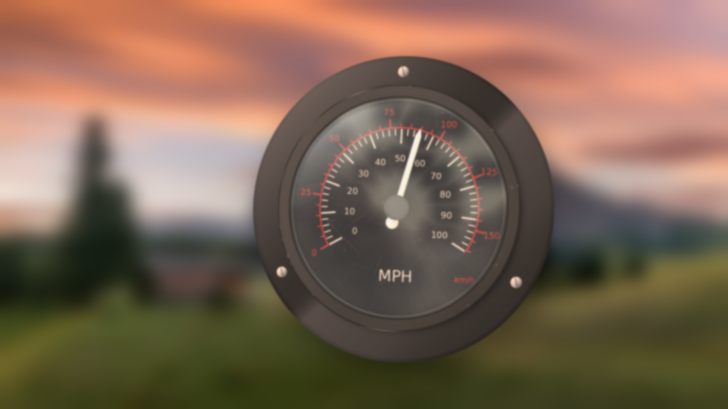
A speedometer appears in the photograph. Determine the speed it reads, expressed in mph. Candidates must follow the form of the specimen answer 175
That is 56
